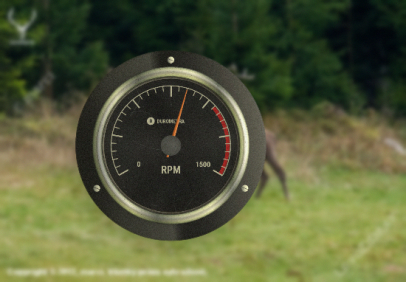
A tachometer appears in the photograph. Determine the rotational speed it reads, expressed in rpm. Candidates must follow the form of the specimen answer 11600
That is 850
